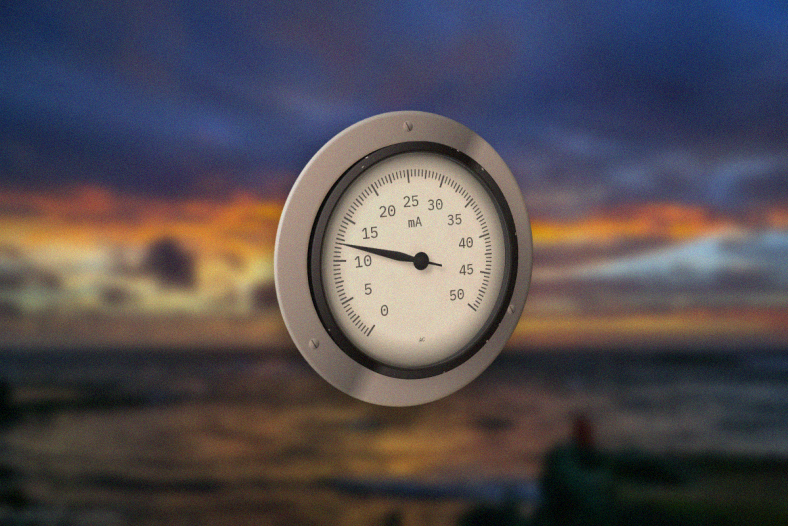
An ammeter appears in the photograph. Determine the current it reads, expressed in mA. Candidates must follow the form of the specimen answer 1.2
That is 12
